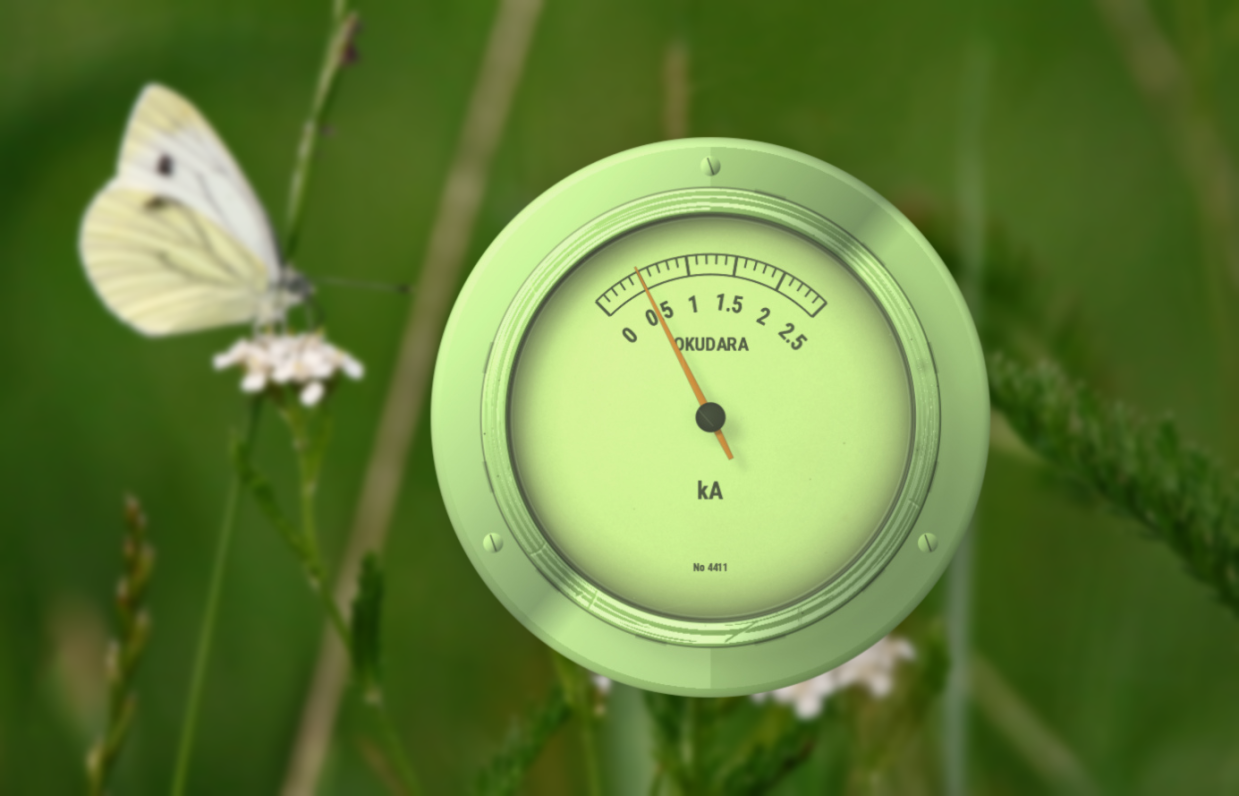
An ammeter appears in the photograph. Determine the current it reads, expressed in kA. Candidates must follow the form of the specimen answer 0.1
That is 0.5
